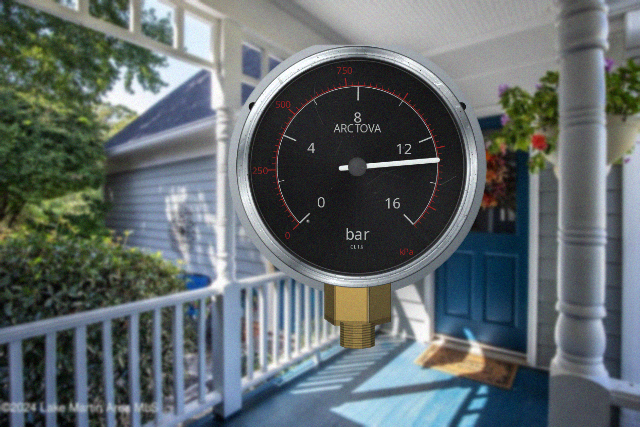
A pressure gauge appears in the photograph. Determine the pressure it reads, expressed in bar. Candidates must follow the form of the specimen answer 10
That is 13
